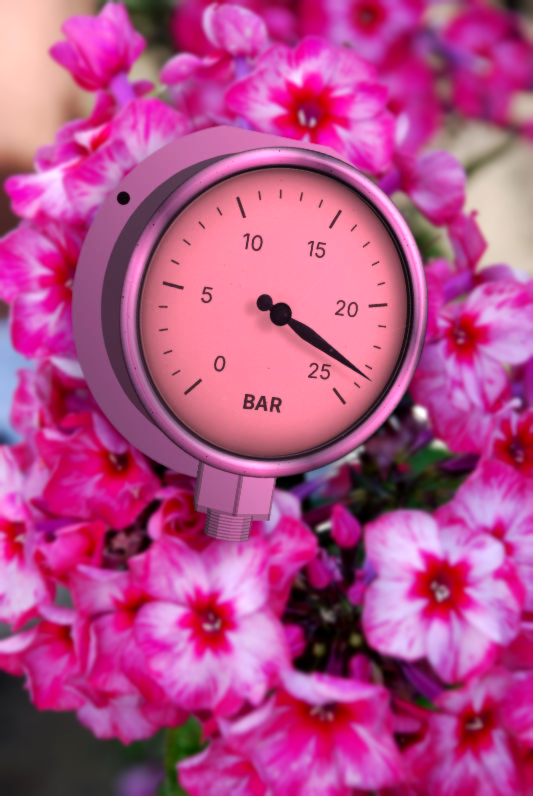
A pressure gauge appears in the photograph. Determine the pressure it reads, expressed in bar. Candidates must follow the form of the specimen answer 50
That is 23.5
